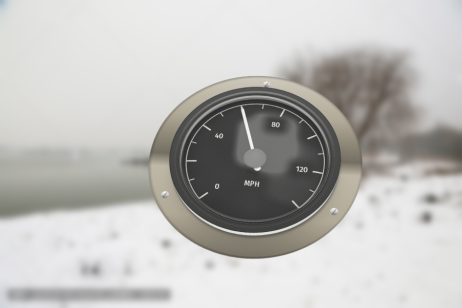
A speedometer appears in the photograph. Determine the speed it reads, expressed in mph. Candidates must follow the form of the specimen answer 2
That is 60
